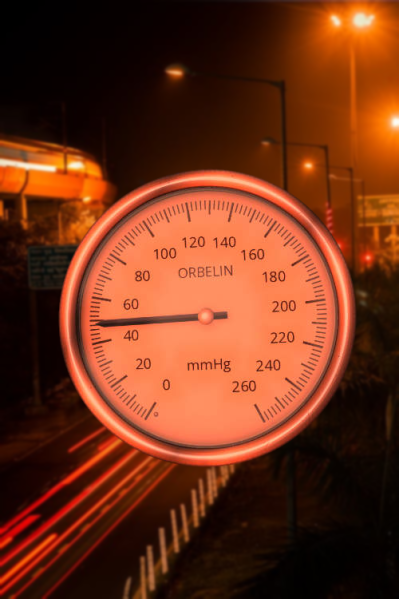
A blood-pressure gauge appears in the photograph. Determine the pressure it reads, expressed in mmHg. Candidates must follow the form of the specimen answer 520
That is 48
